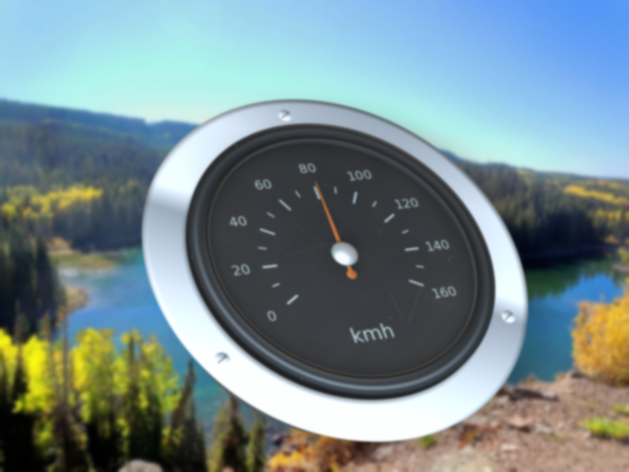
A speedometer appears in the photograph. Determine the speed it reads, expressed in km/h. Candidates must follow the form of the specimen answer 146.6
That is 80
